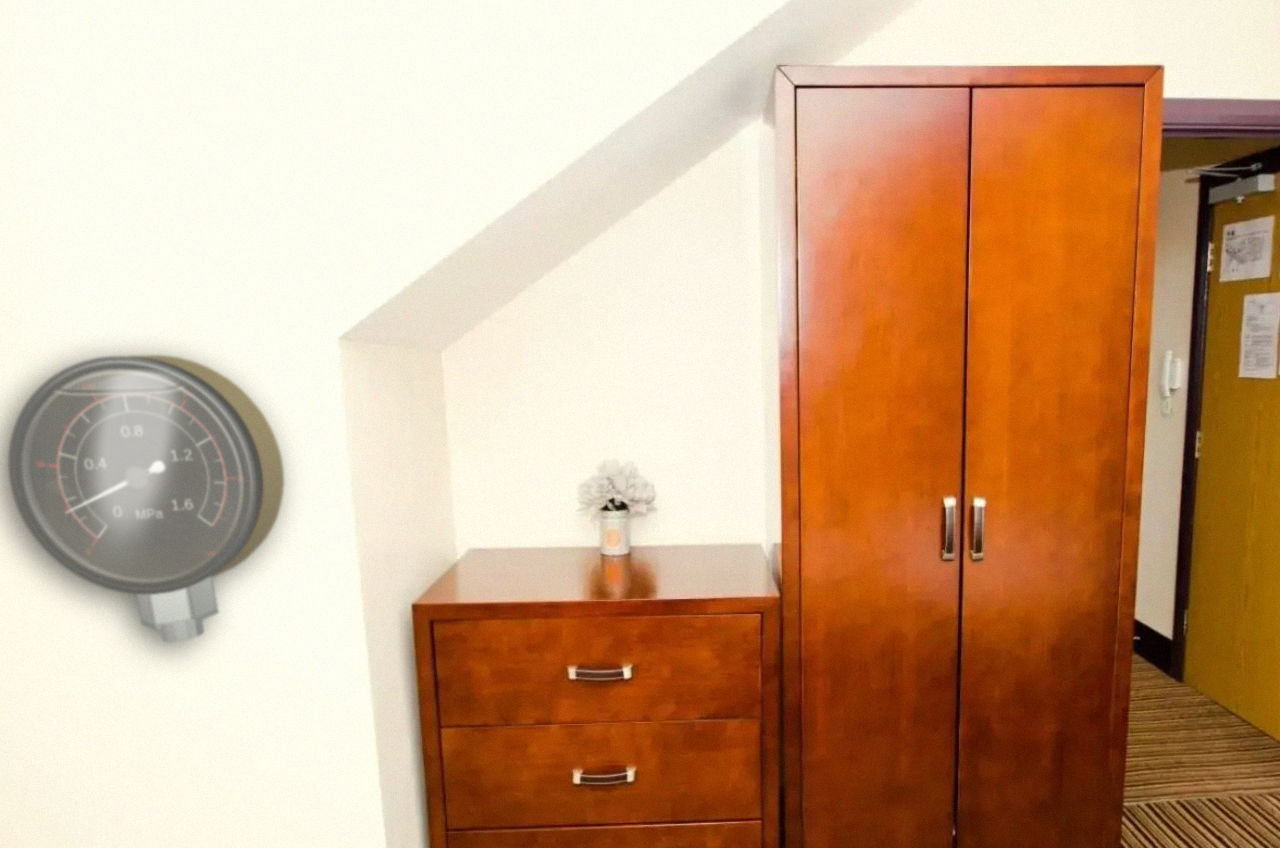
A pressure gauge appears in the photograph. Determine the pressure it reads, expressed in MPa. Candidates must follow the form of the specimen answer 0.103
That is 0.15
